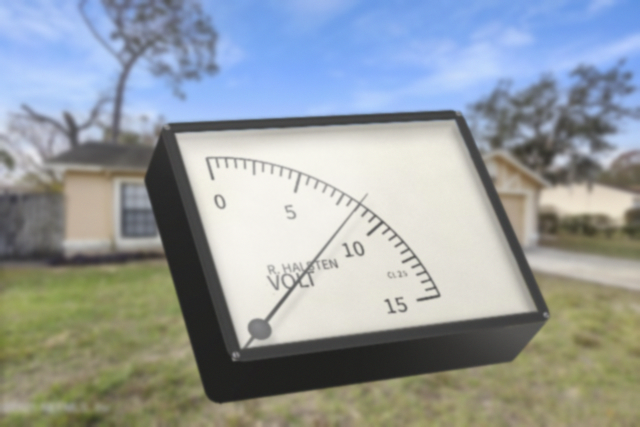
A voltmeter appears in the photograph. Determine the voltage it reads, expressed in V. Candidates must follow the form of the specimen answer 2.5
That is 8.5
